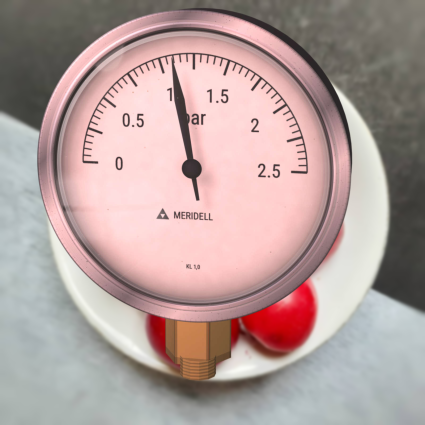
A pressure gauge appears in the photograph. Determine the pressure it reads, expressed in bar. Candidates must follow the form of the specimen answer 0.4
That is 1.1
